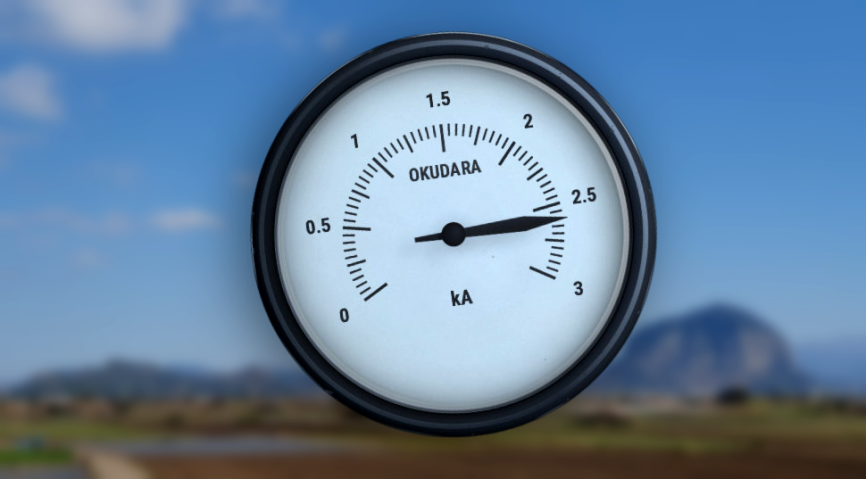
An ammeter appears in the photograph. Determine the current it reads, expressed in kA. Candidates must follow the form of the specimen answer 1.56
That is 2.6
